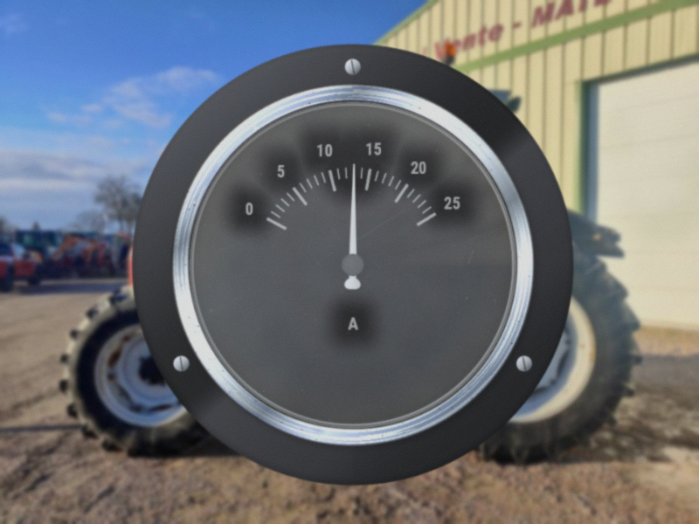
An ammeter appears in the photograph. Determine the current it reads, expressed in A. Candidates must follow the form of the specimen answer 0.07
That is 13
